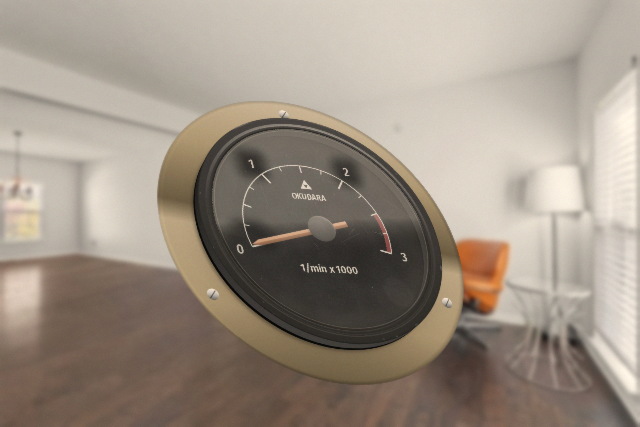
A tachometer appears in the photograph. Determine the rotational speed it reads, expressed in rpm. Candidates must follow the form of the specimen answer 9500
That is 0
